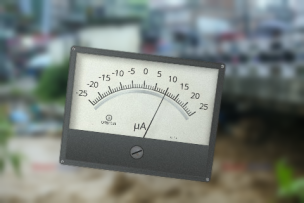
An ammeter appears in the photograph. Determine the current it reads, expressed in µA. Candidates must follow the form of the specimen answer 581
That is 10
